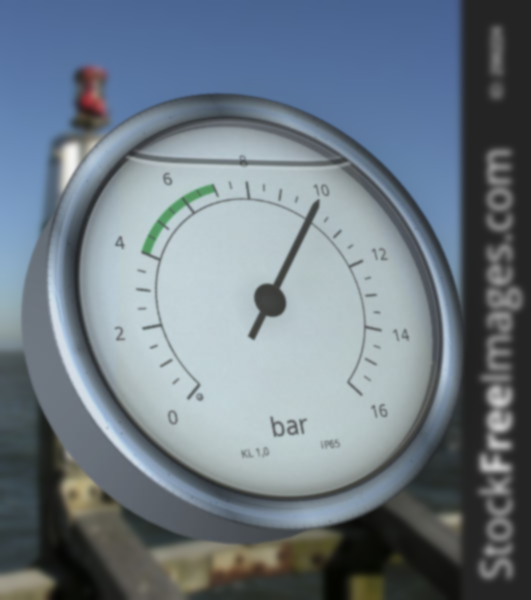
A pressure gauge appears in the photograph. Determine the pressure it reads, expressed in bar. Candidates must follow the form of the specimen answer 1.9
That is 10
